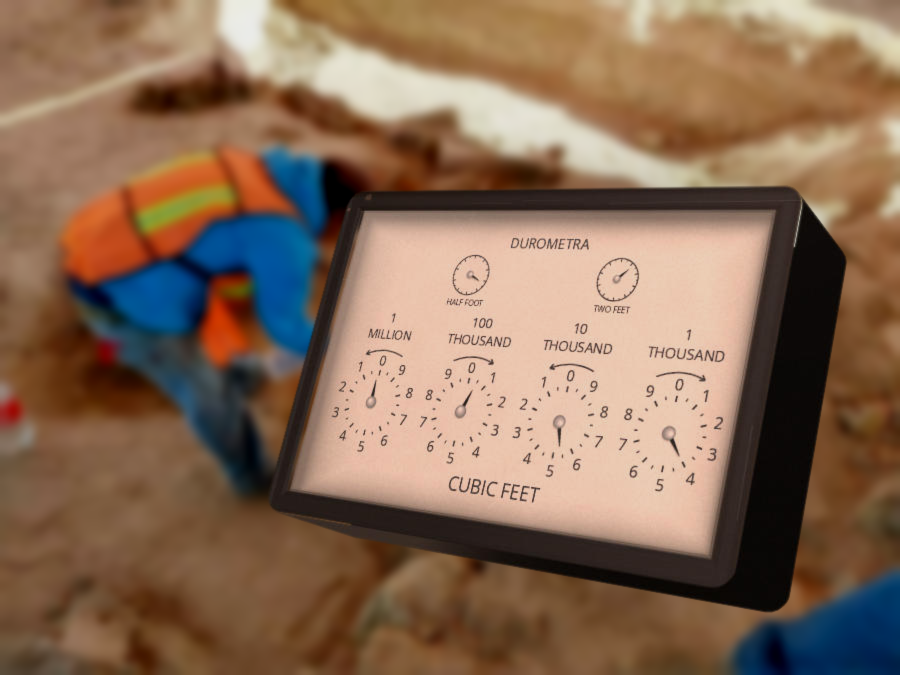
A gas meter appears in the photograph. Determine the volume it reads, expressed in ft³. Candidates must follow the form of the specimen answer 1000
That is 5400
